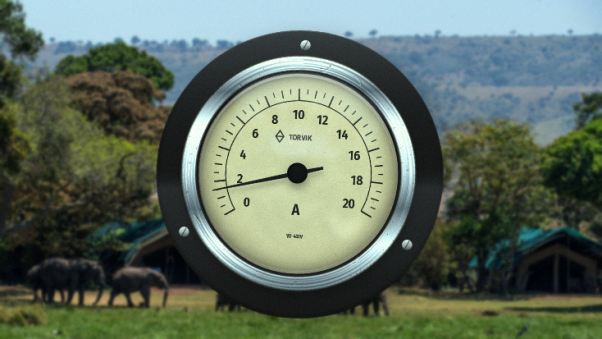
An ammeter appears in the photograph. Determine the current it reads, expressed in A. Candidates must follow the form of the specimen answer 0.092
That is 1.5
